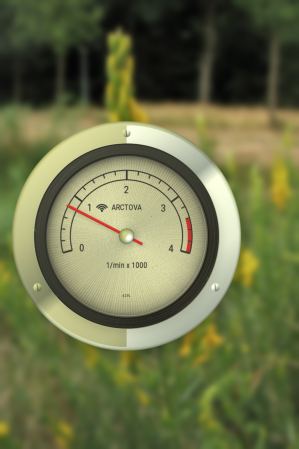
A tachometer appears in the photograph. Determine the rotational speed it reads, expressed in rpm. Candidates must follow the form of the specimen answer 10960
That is 800
